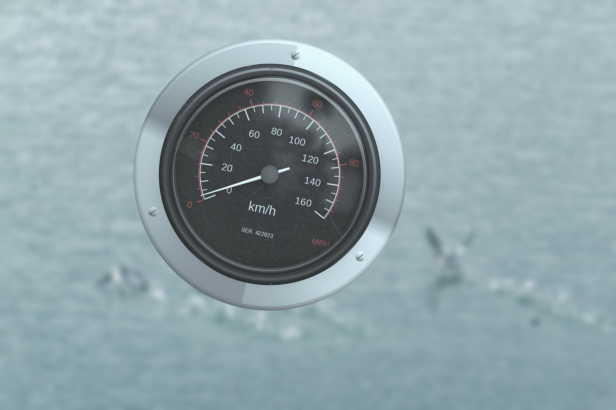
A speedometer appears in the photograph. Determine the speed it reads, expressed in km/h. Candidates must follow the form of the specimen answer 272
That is 2.5
